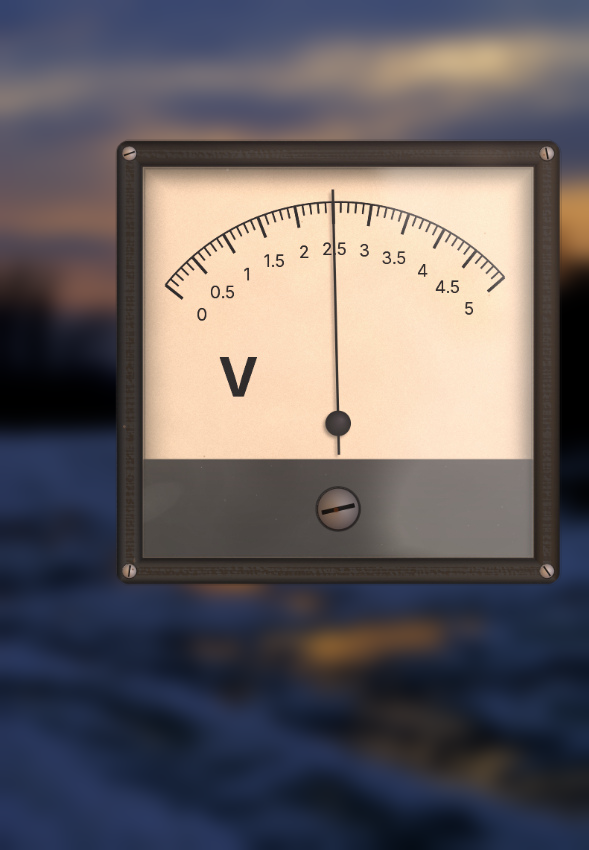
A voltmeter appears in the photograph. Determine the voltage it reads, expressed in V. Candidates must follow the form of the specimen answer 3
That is 2.5
